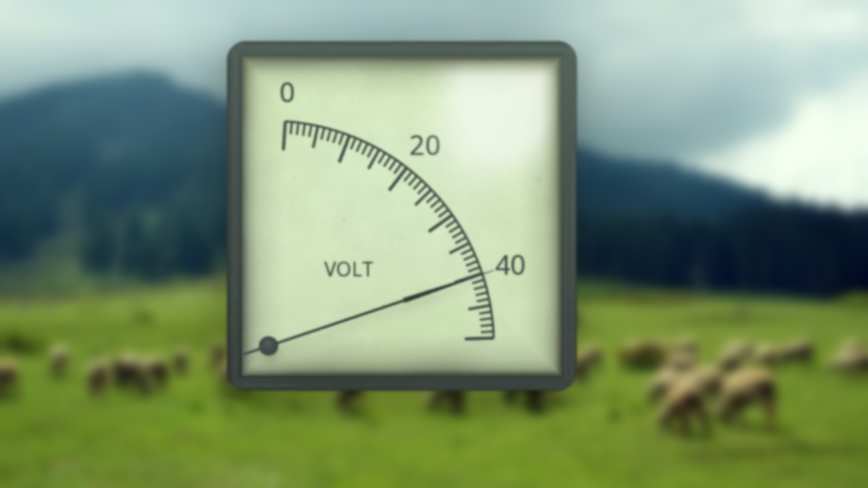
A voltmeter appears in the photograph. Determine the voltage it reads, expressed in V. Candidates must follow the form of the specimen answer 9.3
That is 40
